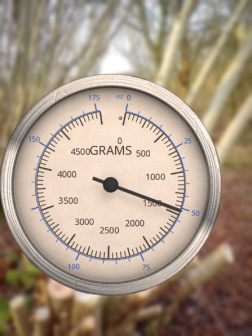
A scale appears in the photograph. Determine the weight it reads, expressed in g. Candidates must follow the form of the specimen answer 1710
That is 1450
